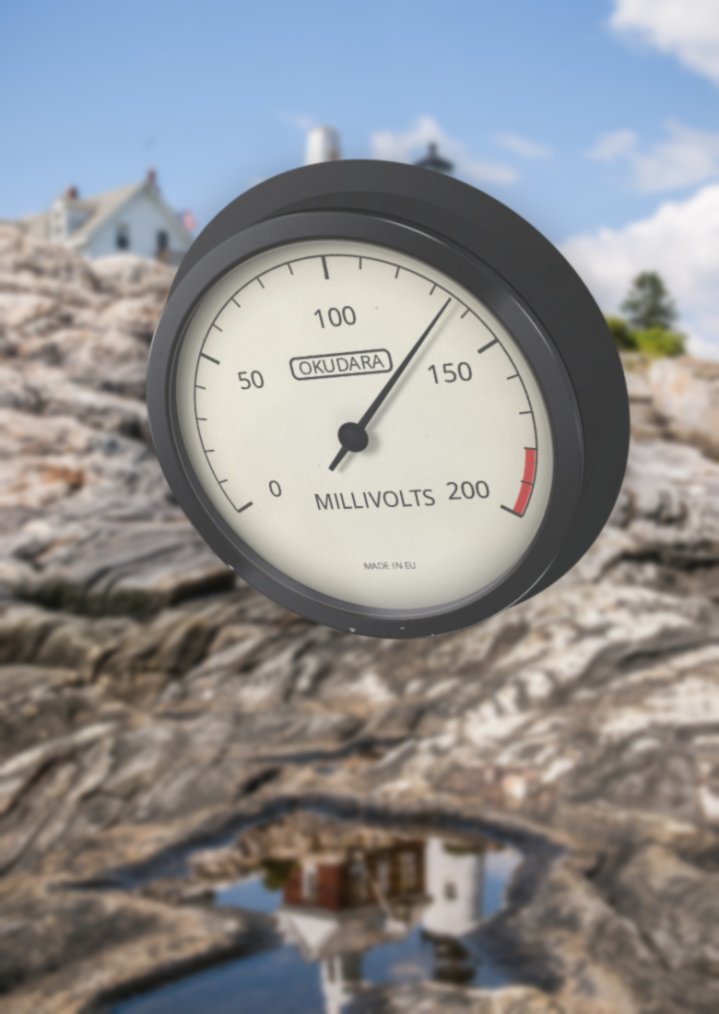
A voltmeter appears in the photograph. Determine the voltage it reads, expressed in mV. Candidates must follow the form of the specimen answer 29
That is 135
